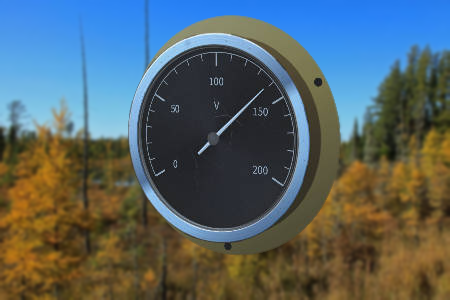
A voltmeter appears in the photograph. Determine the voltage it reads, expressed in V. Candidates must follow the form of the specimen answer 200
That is 140
